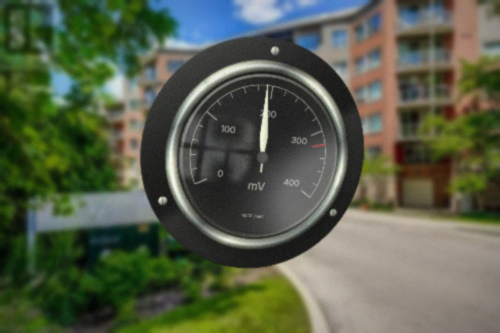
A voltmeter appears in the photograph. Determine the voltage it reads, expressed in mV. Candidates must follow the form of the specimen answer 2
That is 190
